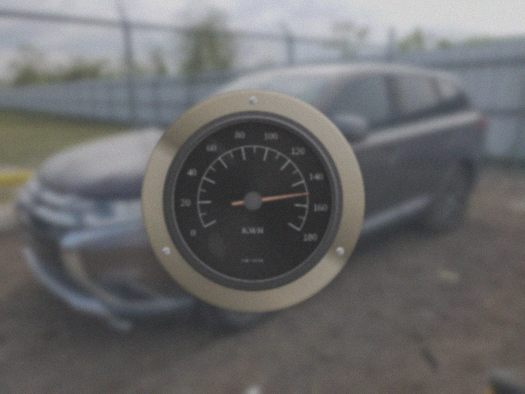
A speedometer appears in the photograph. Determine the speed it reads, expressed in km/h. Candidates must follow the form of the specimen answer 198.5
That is 150
